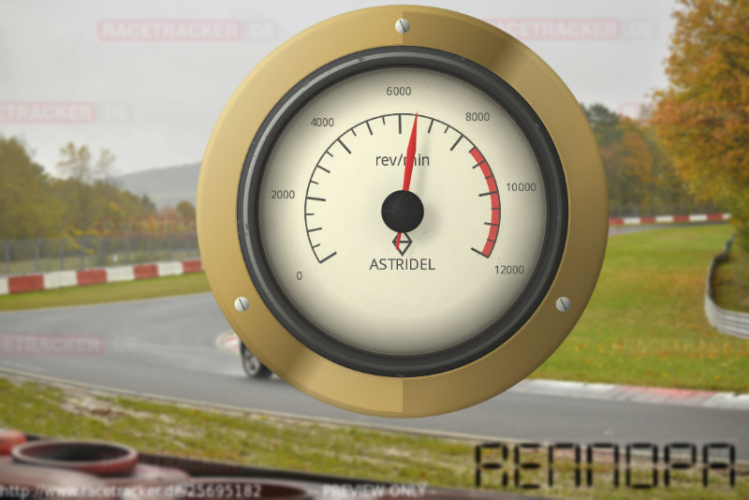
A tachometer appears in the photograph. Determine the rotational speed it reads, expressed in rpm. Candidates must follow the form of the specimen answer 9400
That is 6500
